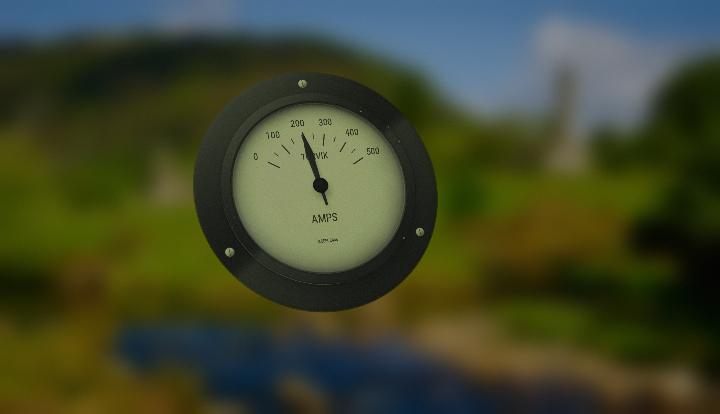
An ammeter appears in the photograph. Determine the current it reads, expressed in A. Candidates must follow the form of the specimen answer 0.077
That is 200
